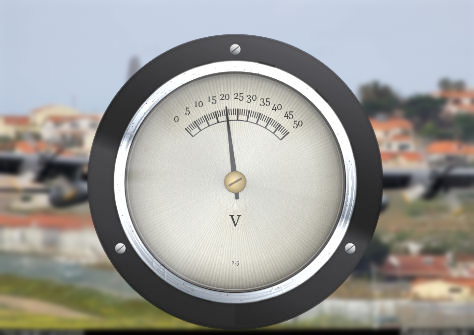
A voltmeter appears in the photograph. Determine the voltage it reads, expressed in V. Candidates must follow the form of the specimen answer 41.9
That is 20
